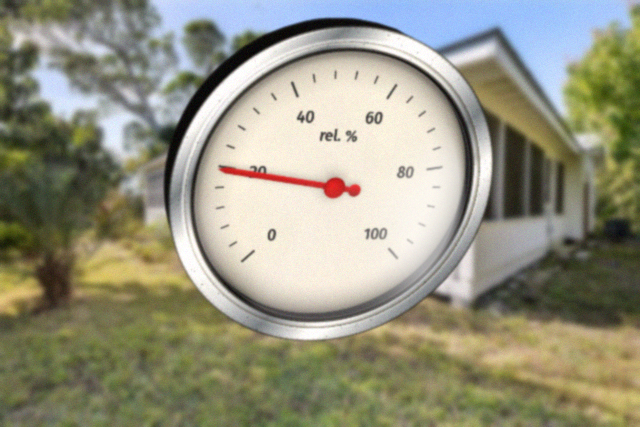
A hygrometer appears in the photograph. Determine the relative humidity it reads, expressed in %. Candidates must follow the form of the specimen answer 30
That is 20
